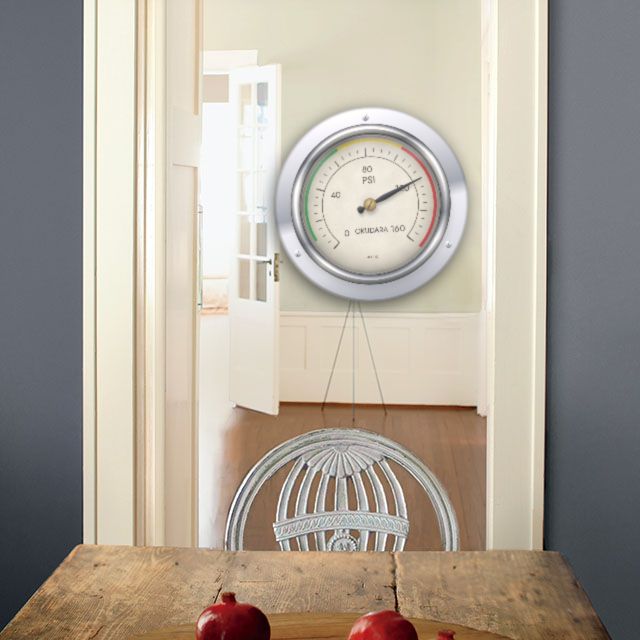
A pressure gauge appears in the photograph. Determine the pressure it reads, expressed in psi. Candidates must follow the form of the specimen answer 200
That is 120
